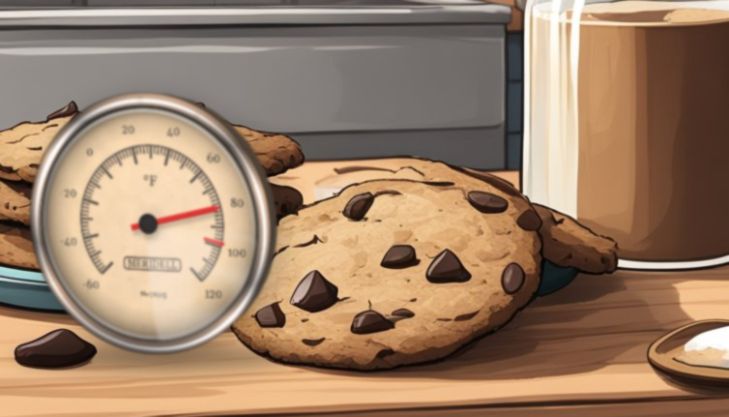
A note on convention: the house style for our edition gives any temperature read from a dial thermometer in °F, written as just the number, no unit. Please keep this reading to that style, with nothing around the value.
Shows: 80
